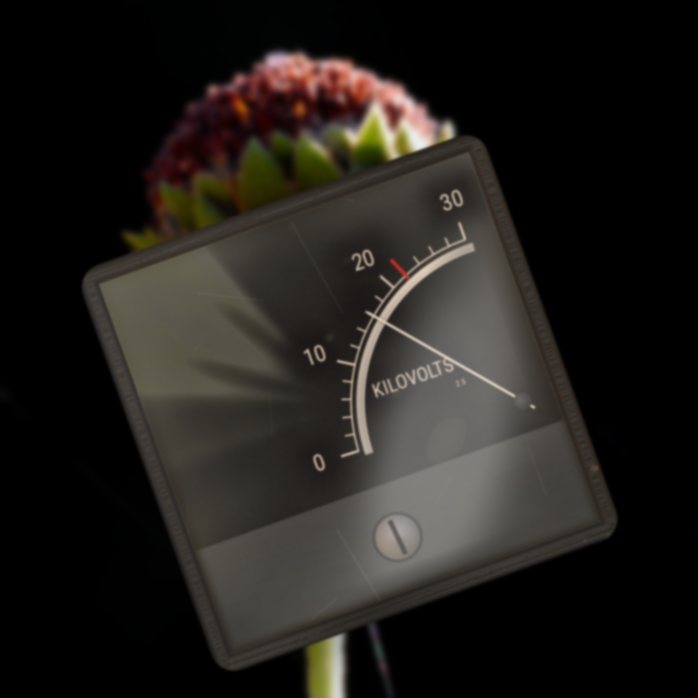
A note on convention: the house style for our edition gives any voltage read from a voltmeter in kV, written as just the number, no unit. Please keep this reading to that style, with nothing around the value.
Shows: 16
